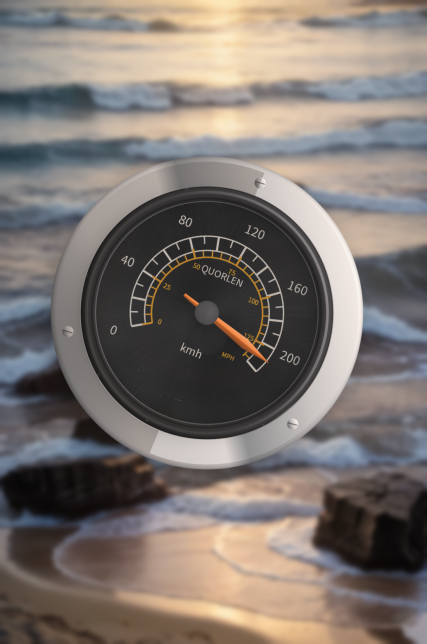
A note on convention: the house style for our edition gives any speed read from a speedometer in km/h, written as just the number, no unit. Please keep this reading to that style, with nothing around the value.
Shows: 210
